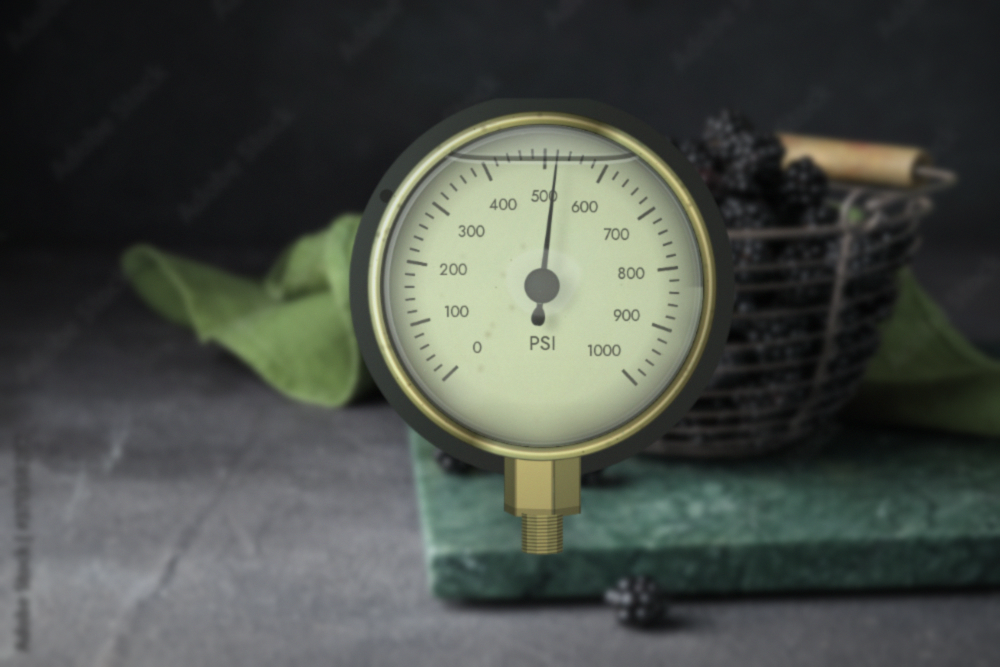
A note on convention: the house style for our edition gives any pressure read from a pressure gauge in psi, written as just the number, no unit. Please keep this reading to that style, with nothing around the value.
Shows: 520
